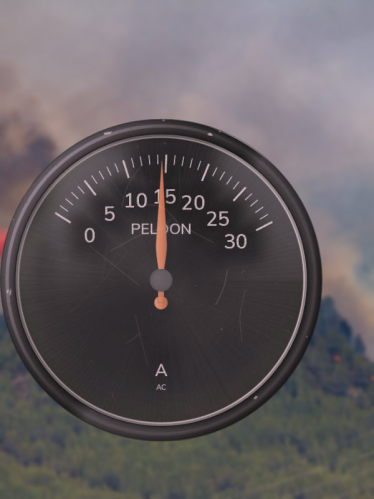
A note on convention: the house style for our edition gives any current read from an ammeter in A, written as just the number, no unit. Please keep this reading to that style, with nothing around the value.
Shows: 14.5
